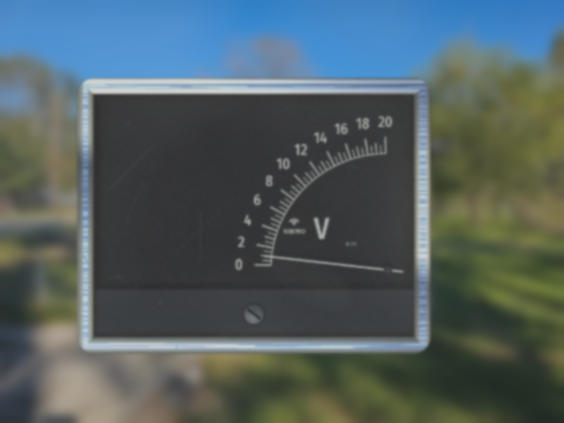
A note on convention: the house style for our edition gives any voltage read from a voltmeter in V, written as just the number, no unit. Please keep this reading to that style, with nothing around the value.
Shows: 1
